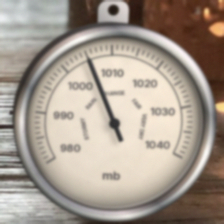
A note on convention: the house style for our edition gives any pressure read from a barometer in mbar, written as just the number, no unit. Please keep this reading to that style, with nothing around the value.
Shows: 1005
